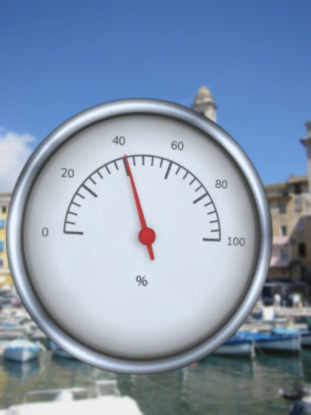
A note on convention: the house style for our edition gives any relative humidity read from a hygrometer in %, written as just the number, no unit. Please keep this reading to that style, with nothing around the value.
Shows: 40
